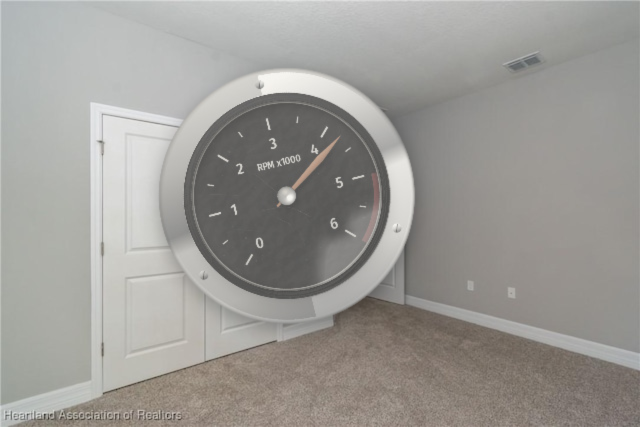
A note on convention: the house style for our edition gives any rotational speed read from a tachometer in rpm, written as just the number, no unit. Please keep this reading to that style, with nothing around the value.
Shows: 4250
